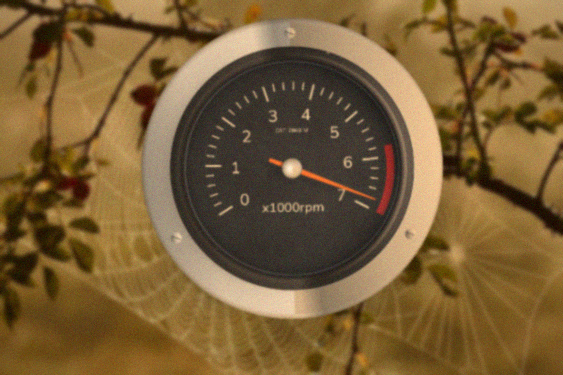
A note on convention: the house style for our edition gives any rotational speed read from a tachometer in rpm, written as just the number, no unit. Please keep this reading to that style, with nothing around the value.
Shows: 6800
